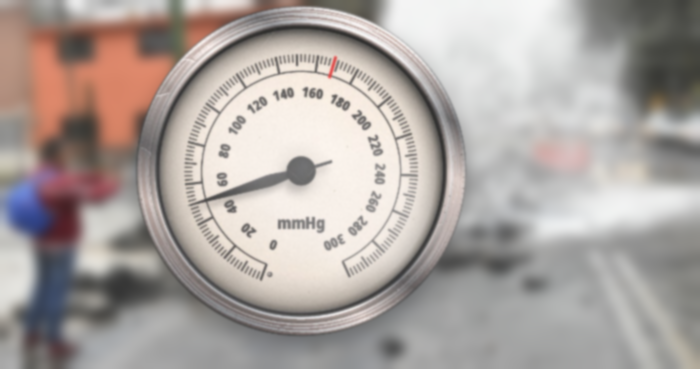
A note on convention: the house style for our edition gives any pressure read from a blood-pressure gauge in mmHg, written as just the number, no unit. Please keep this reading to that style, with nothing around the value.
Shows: 50
